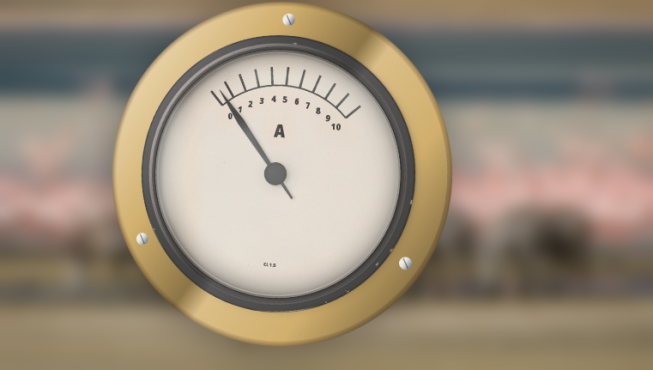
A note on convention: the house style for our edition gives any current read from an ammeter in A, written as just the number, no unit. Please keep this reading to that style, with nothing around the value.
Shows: 0.5
